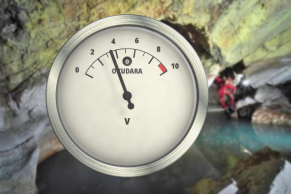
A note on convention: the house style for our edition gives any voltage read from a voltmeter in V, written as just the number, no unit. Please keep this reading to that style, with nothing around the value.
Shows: 3.5
